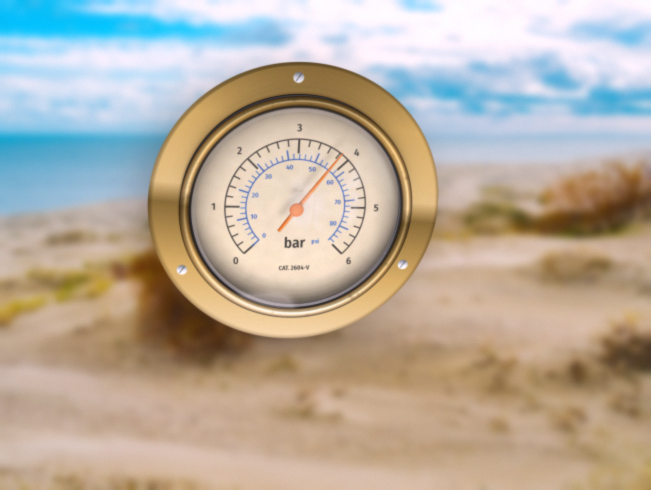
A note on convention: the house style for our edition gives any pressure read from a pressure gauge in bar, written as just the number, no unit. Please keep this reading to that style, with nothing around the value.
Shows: 3.8
